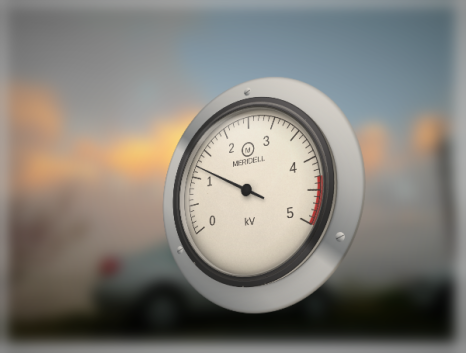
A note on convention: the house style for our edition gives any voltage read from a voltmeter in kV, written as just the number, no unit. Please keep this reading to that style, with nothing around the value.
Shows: 1.2
